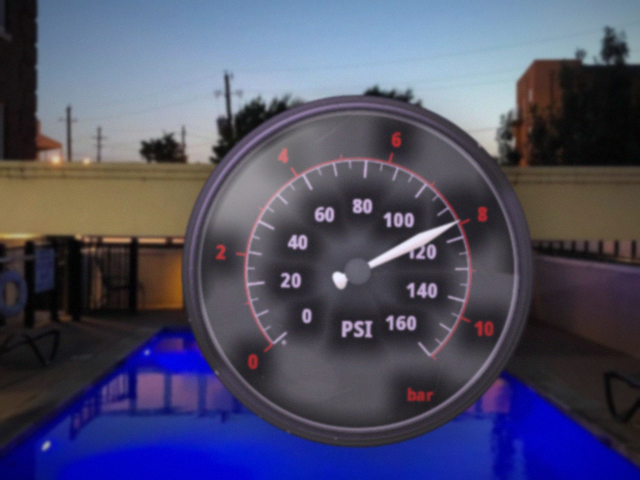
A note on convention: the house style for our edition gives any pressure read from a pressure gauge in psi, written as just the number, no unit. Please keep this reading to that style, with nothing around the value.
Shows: 115
